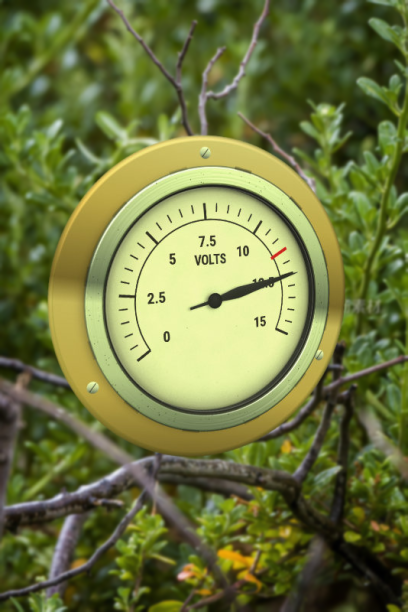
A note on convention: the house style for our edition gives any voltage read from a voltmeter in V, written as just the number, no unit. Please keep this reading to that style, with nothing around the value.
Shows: 12.5
